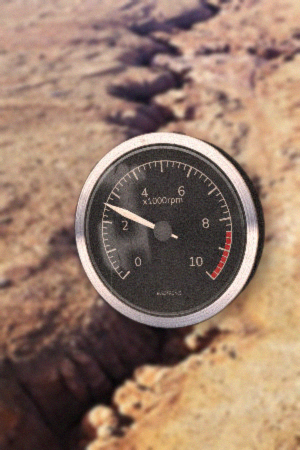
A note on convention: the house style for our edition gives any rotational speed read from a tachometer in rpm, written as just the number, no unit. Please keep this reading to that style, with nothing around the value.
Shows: 2600
